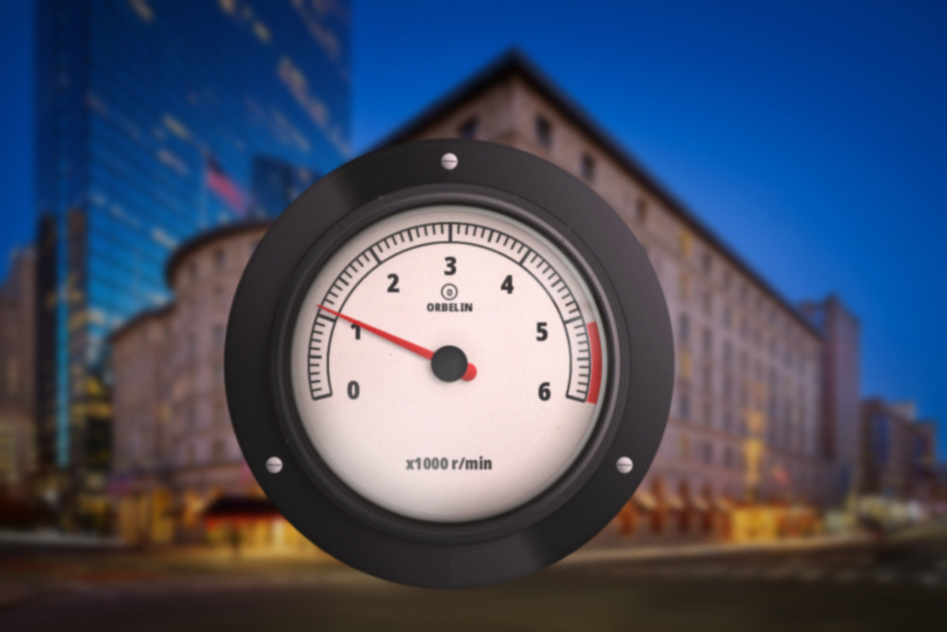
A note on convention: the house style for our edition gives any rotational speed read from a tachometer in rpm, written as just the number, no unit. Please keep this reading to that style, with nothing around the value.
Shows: 1100
